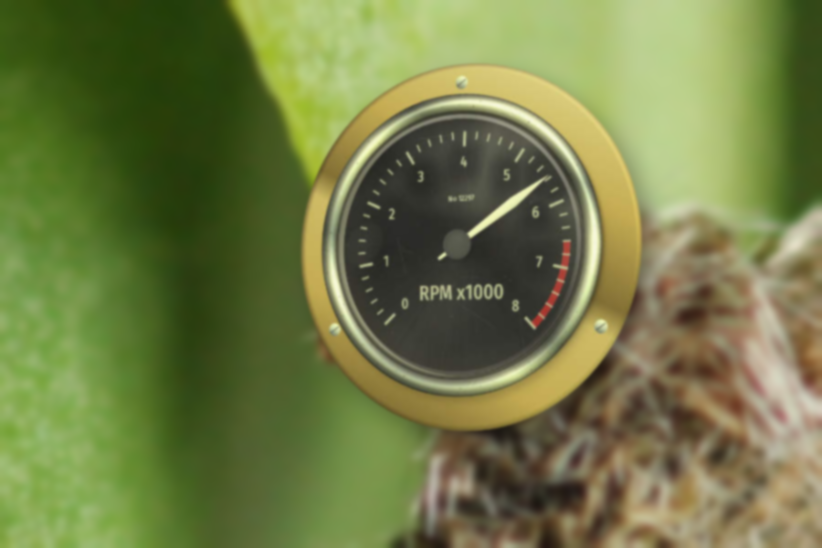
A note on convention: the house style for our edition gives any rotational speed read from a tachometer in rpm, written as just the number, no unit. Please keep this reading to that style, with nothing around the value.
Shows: 5600
